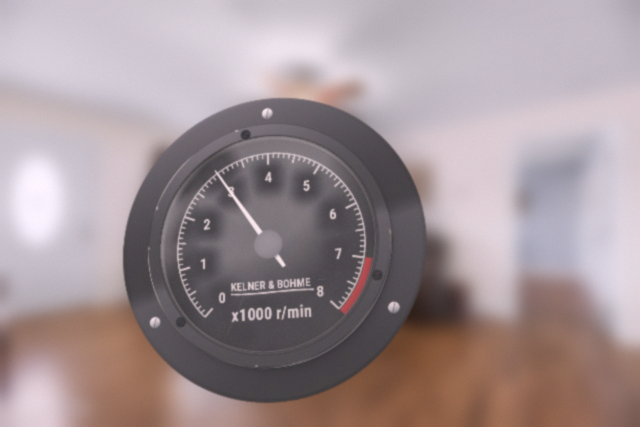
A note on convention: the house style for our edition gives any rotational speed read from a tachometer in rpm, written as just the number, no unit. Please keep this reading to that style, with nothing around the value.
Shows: 3000
